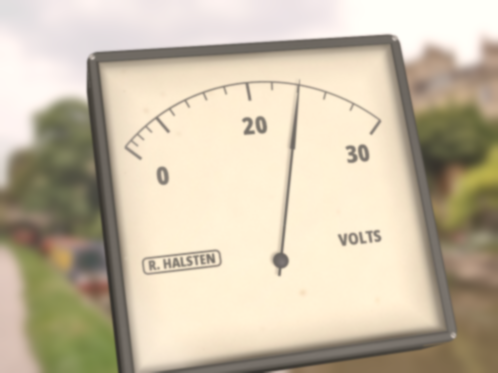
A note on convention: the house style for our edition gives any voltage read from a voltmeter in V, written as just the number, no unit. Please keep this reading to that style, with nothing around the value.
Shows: 24
